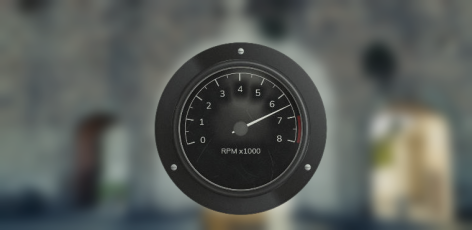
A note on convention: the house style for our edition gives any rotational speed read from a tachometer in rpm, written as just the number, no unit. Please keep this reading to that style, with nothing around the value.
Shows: 6500
